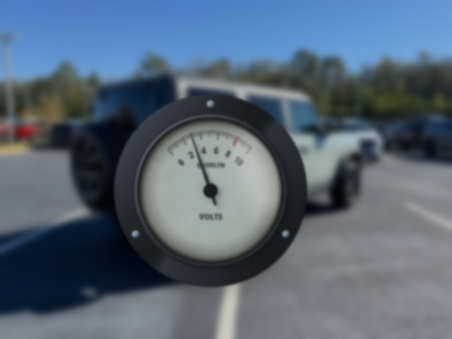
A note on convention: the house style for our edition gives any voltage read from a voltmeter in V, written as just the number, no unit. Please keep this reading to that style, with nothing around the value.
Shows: 3
